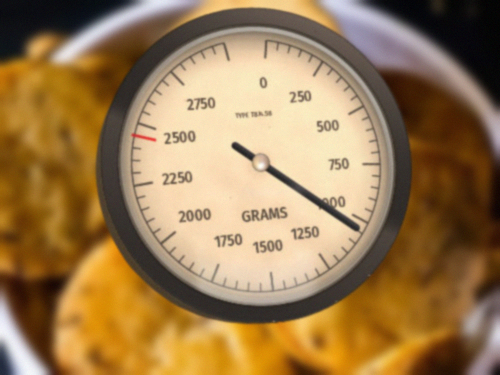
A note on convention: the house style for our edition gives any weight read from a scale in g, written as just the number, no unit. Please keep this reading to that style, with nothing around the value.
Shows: 1050
